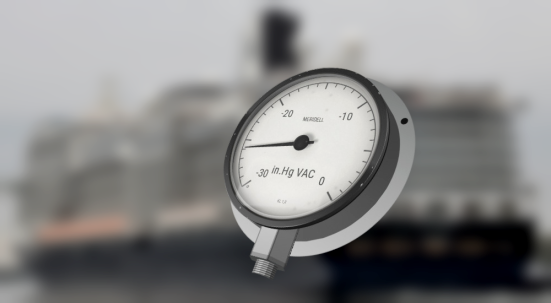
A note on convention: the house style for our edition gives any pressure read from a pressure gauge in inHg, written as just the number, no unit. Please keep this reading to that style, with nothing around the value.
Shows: -26
